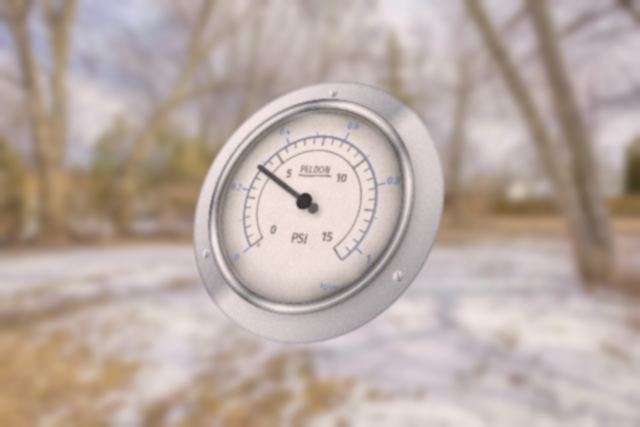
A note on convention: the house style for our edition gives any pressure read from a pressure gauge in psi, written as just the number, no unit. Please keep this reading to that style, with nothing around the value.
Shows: 4
